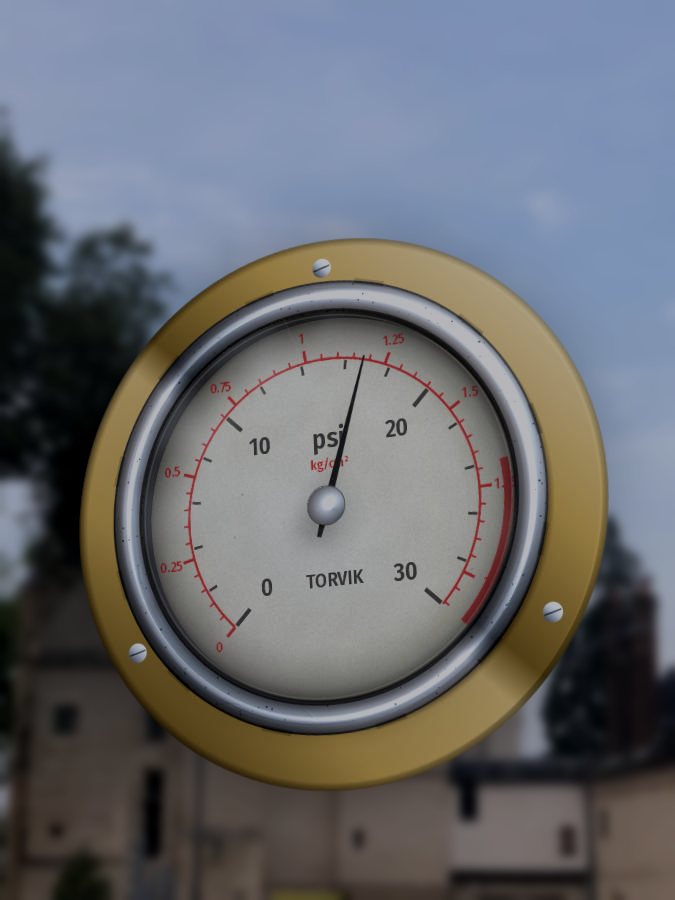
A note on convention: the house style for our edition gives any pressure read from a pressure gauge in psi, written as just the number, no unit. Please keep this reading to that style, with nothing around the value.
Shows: 17
